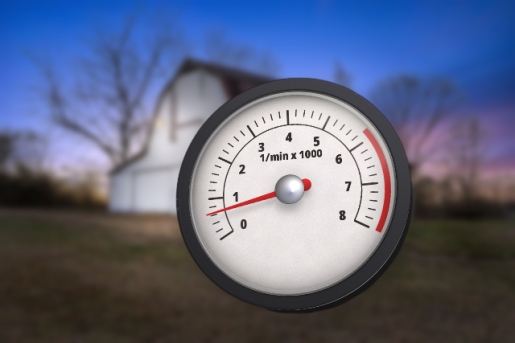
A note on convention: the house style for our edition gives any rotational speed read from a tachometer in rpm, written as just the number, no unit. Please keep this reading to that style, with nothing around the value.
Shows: 600
